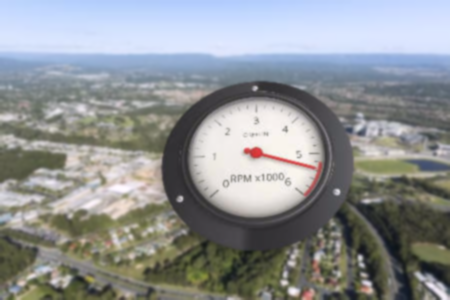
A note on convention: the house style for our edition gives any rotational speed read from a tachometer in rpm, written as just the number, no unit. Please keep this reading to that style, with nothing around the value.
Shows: 5400
